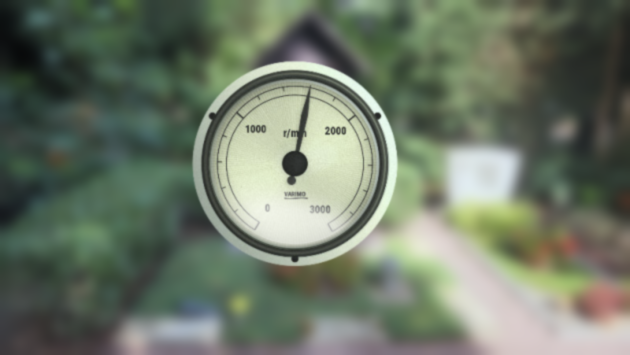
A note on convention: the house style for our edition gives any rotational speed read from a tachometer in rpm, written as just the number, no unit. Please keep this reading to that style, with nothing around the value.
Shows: 1600
